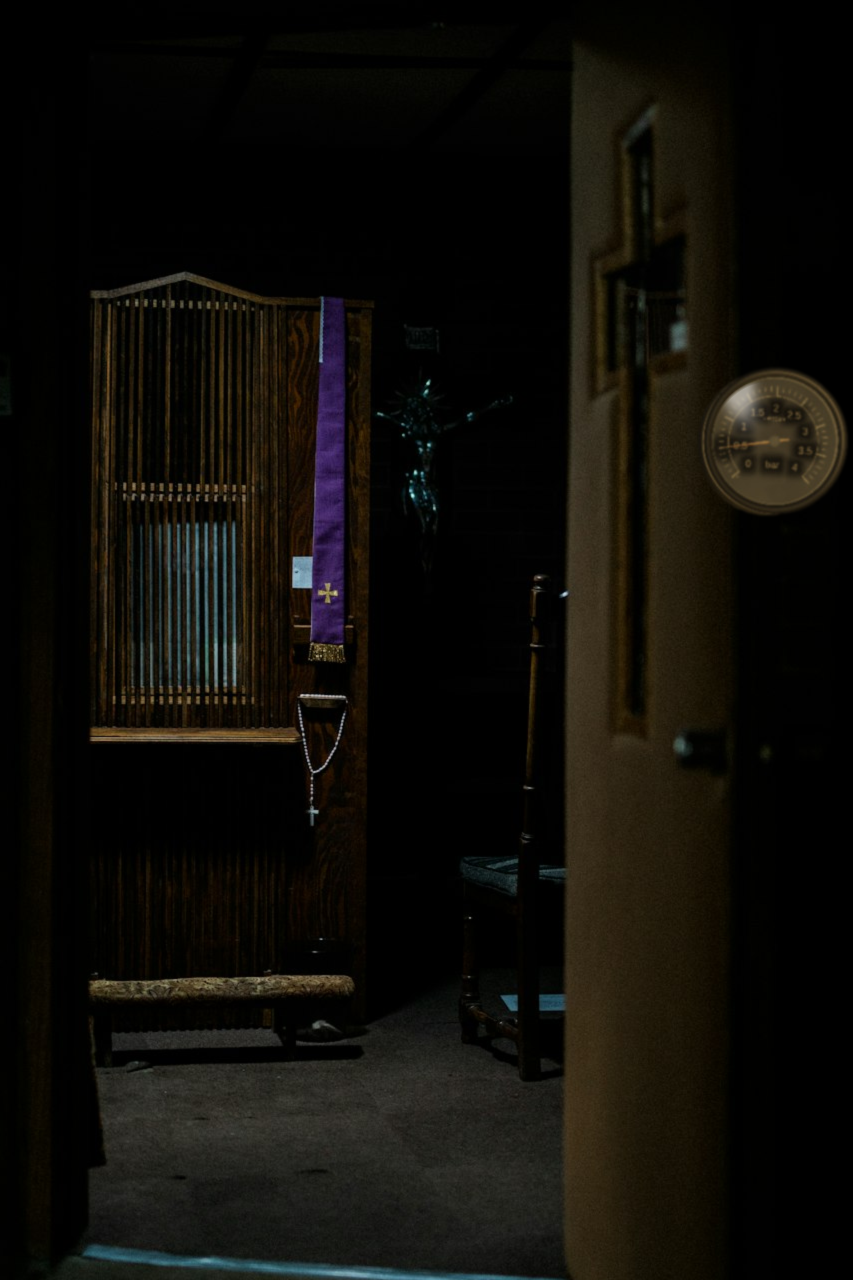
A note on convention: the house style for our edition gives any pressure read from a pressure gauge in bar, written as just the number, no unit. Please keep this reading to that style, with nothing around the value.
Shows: 0.5
